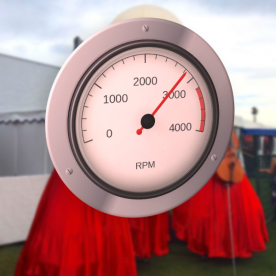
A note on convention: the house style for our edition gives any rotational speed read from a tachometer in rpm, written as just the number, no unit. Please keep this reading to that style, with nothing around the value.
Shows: 2800
